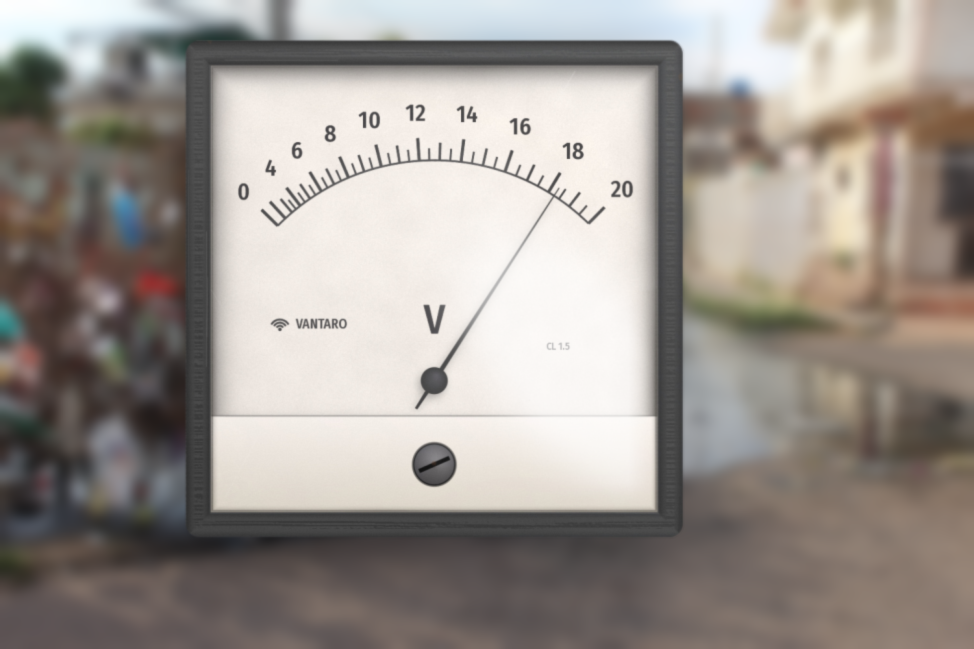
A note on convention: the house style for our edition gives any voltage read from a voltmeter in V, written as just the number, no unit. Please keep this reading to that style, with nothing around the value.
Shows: 18.25
